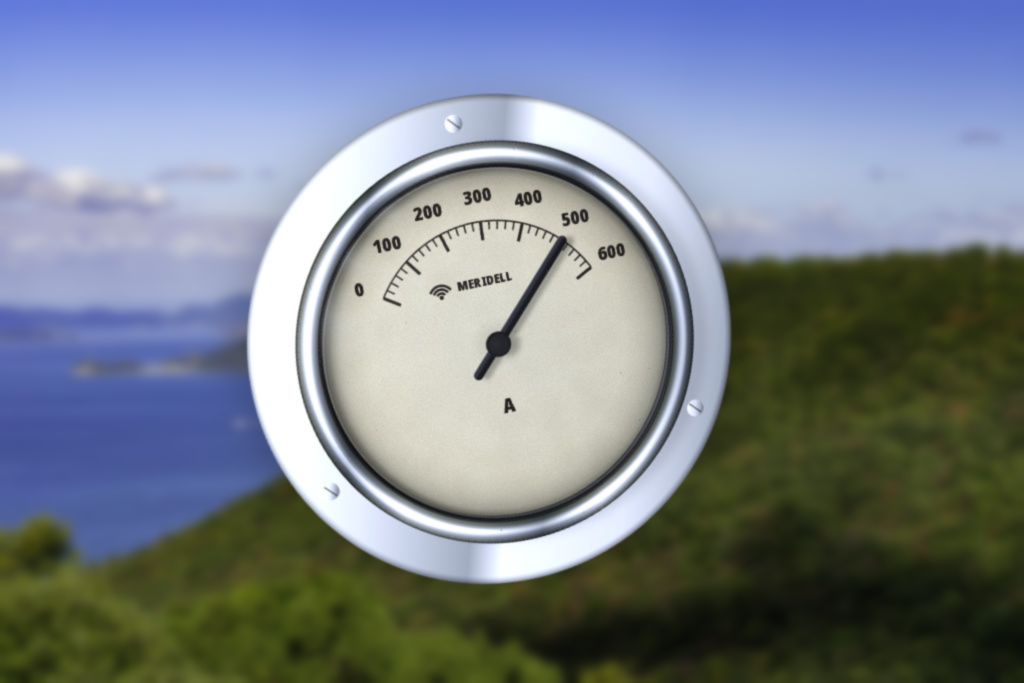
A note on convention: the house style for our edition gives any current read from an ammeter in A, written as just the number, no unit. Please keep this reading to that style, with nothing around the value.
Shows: 500
